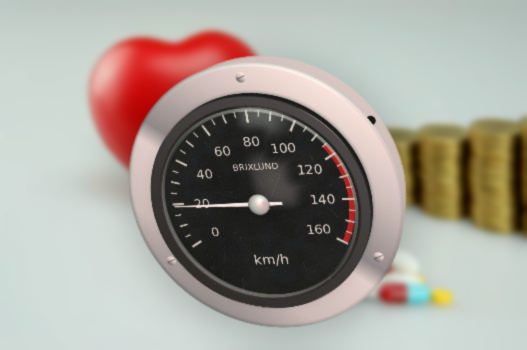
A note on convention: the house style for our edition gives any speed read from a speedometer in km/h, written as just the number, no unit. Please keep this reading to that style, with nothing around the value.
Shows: 20
